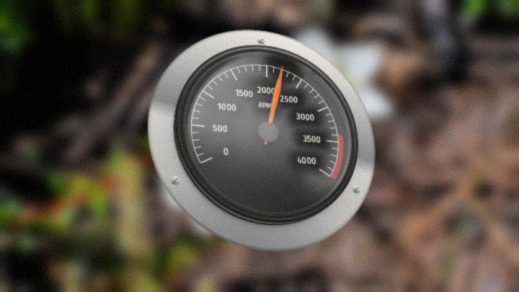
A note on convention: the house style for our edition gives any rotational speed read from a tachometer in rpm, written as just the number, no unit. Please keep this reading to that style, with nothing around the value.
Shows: 2200
